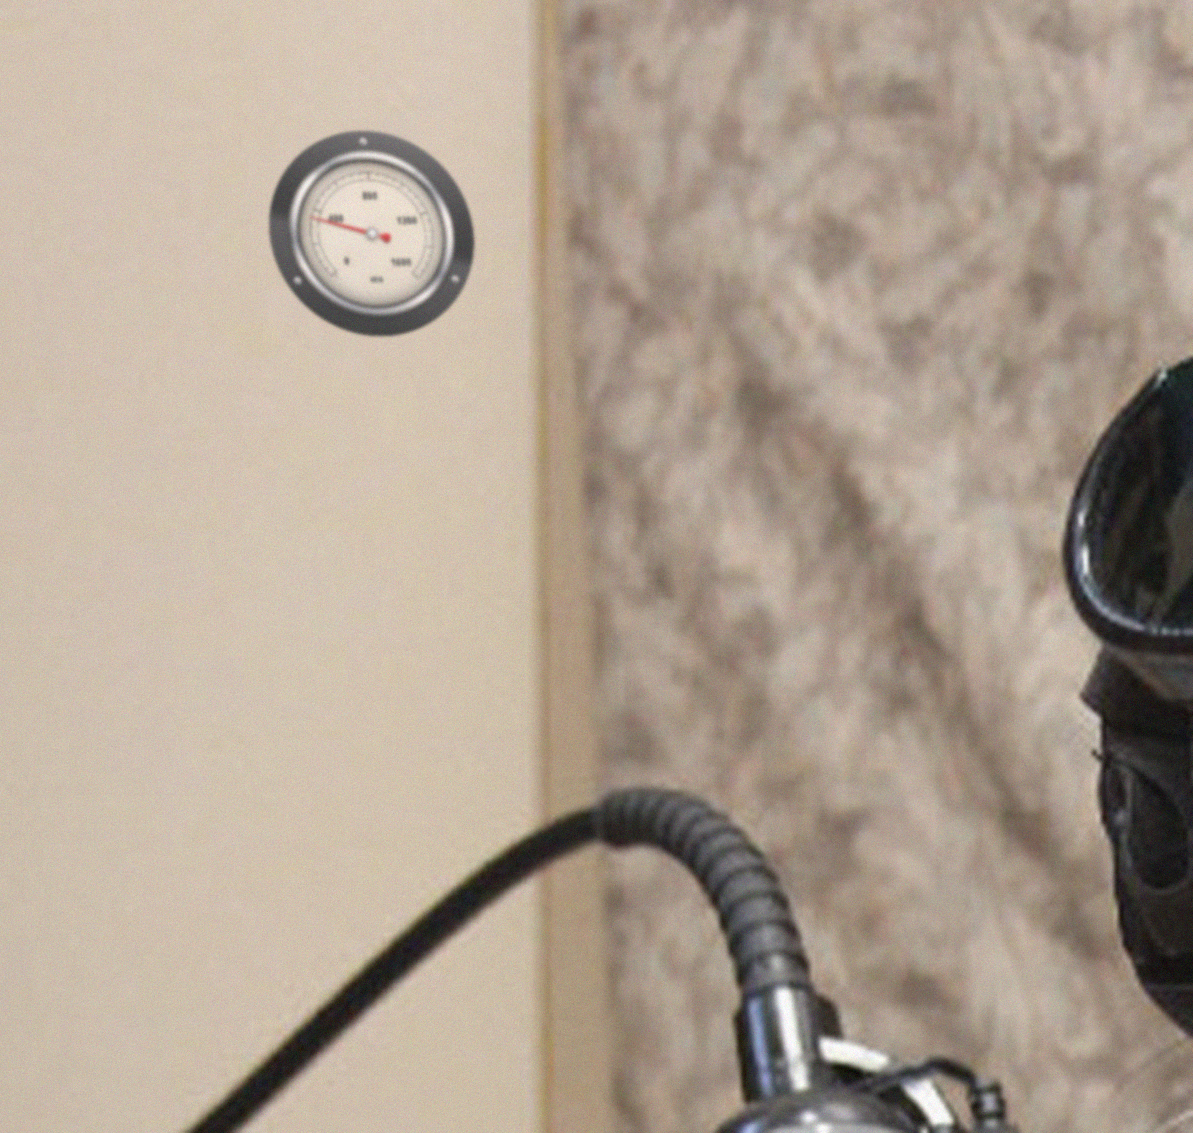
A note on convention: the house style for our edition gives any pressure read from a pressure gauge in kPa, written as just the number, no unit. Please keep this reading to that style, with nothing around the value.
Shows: 350
